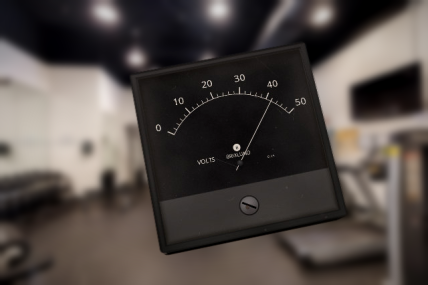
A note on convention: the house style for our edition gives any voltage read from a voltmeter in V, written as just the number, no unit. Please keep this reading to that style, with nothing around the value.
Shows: 42
